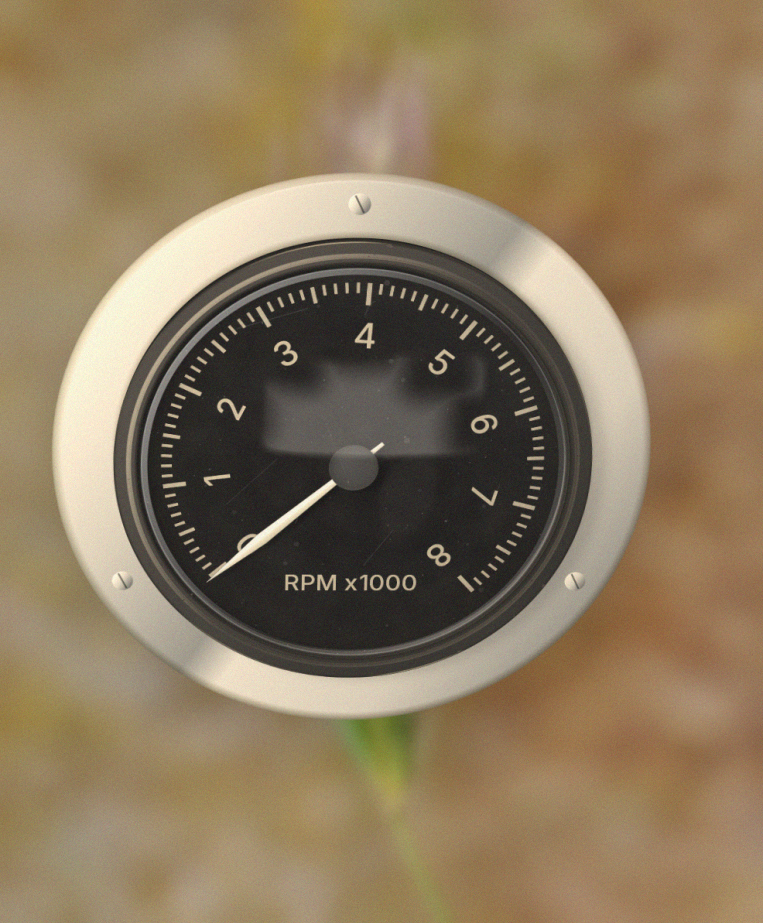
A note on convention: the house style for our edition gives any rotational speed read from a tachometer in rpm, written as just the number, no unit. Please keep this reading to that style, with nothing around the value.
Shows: 0
